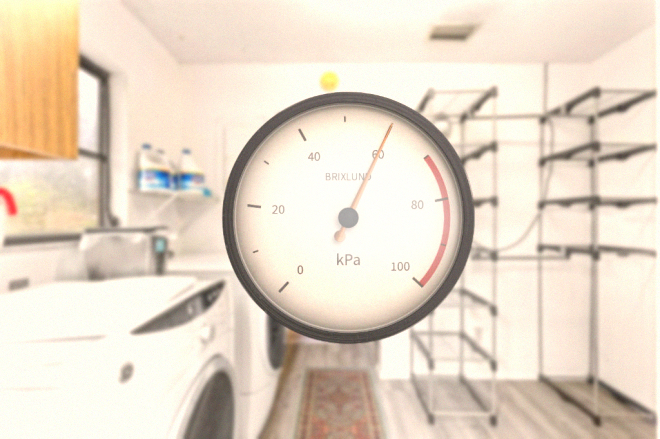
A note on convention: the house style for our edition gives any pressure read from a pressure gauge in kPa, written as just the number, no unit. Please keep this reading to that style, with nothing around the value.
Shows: 60
